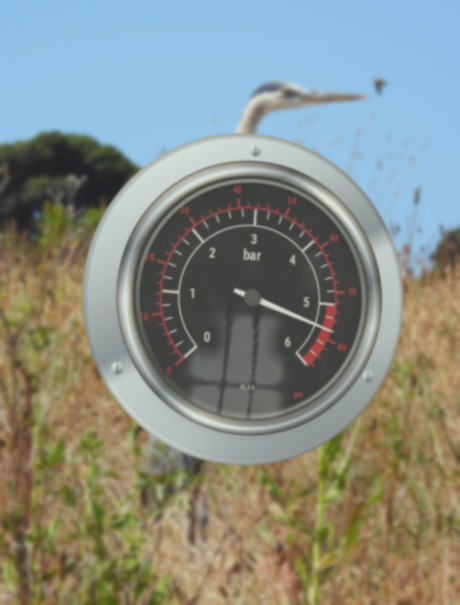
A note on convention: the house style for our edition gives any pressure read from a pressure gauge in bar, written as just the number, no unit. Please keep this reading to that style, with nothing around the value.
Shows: 5.4
